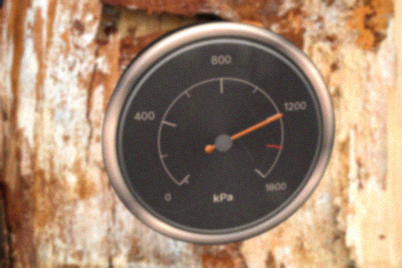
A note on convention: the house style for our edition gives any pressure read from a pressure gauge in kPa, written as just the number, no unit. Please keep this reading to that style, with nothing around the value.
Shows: 1200
